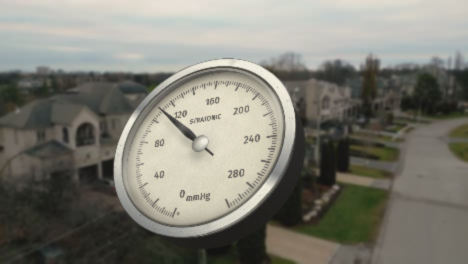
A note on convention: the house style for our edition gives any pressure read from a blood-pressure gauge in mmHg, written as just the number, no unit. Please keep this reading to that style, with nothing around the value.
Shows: 110
